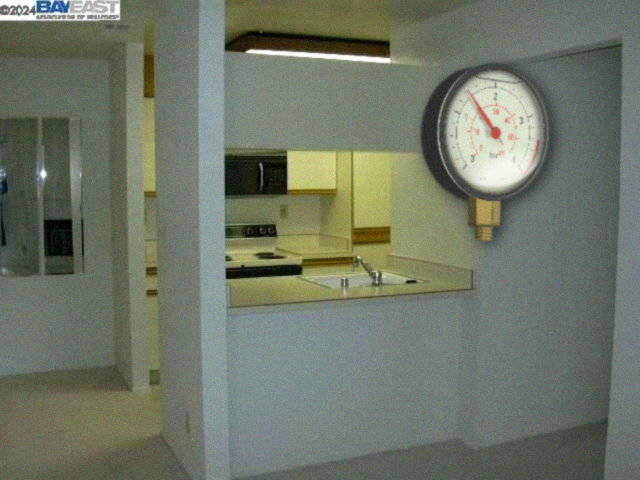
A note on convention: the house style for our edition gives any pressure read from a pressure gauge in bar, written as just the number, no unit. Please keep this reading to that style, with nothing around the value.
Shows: 1.4
